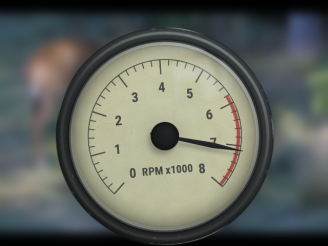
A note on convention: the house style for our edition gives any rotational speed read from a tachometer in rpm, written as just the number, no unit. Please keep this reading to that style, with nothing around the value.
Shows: 7100
